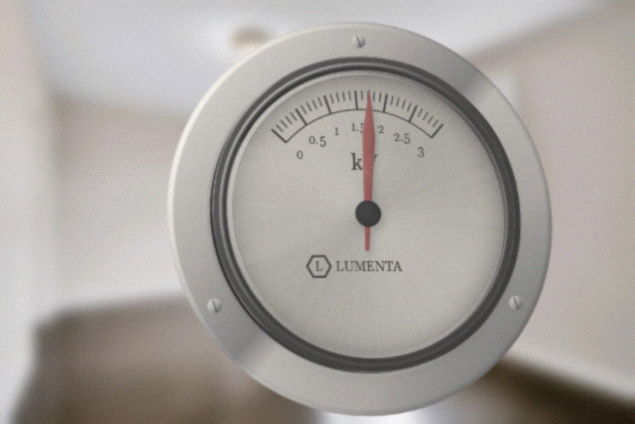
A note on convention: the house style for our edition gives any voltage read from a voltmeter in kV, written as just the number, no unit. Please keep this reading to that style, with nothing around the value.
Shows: 1.7
